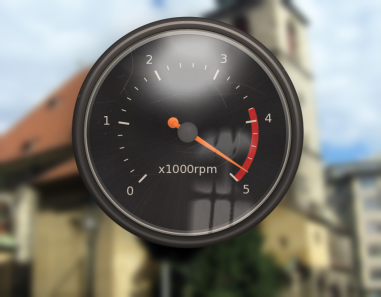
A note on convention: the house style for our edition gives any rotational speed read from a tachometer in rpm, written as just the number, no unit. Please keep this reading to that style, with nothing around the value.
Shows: 4800
